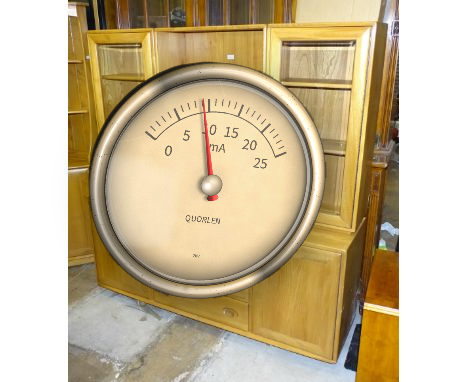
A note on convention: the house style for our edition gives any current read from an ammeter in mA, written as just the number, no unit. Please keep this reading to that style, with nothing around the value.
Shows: 9
